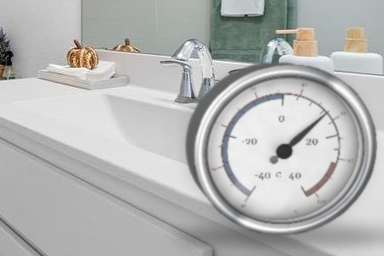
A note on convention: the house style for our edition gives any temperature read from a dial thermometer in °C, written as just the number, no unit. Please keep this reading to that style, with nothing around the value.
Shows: 12
